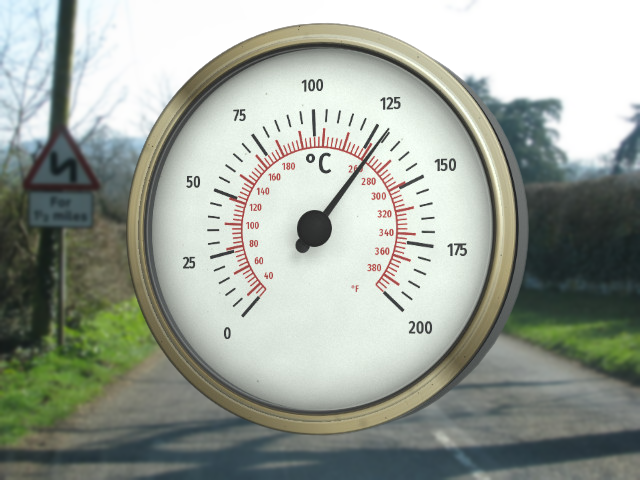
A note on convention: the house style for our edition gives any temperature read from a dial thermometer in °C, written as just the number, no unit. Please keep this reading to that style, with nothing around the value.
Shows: 130
